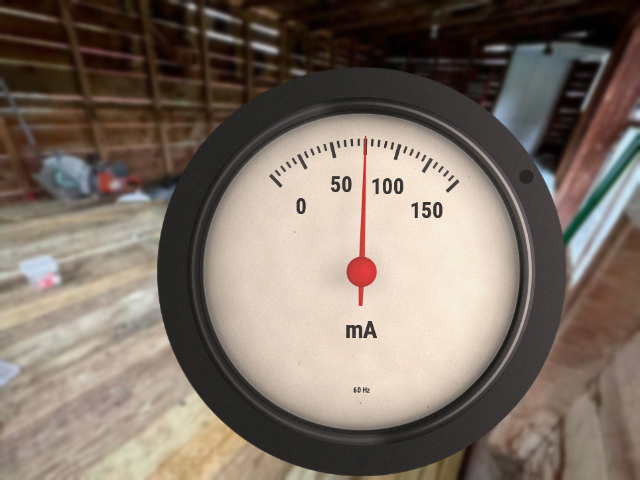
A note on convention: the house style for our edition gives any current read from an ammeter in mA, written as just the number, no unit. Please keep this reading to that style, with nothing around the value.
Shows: 75
